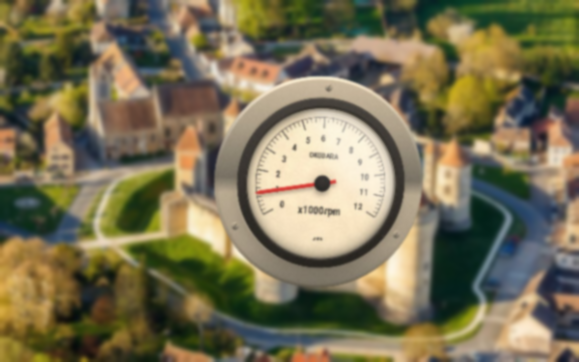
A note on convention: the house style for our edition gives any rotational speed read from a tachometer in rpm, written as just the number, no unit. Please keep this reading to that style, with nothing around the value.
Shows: 1000
